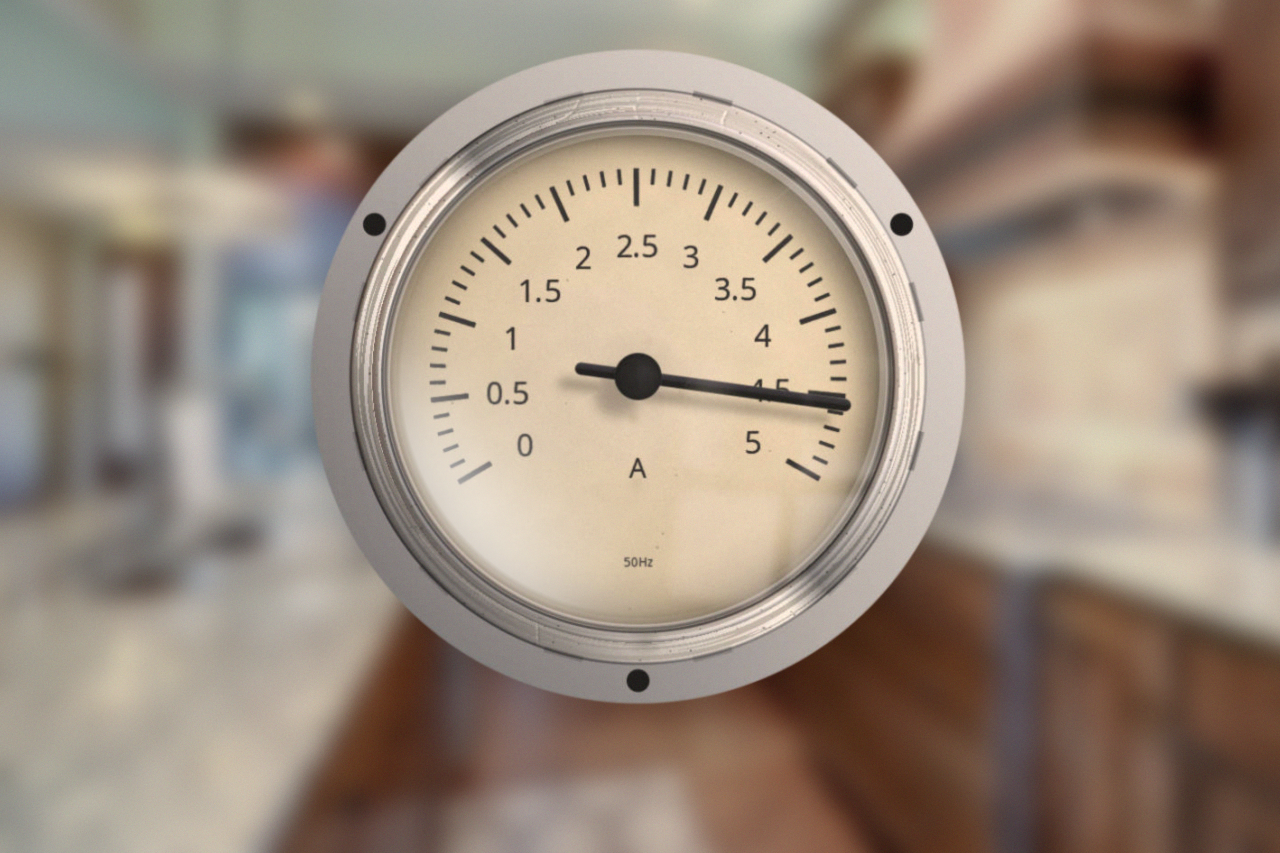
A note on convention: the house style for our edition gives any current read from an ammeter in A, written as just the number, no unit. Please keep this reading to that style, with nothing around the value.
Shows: 4.55
